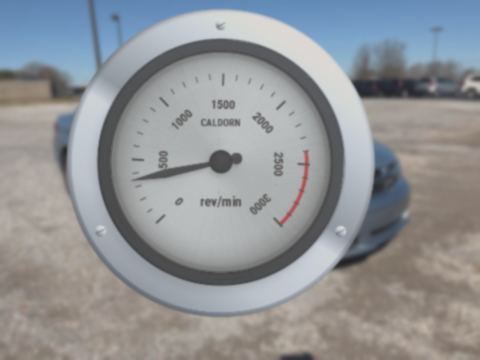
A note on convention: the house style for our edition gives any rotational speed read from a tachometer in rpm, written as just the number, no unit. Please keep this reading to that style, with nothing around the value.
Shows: 350
